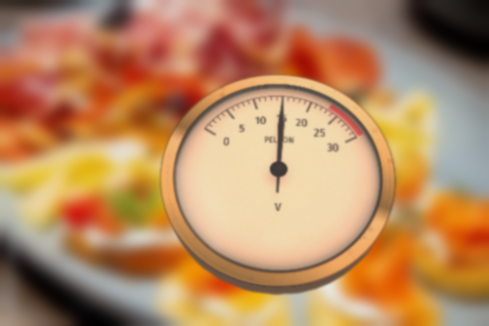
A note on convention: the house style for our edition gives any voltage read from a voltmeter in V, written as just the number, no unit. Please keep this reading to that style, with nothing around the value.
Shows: 15
